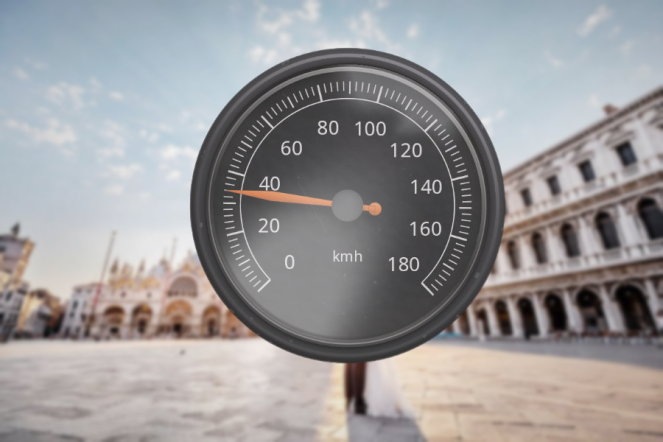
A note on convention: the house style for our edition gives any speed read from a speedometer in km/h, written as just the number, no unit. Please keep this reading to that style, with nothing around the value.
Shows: 34
